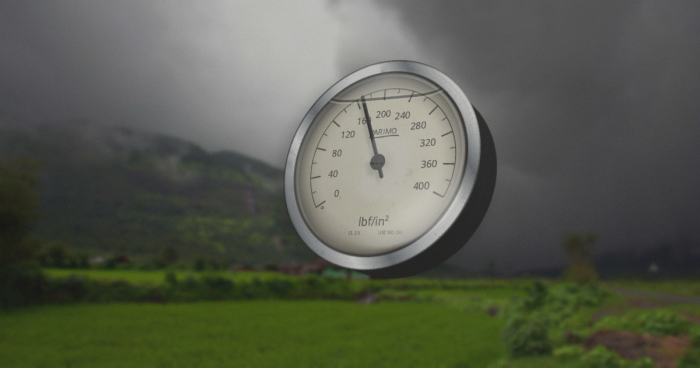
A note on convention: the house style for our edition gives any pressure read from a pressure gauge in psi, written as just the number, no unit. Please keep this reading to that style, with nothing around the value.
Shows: 170
